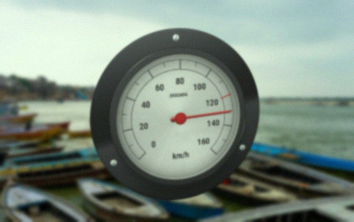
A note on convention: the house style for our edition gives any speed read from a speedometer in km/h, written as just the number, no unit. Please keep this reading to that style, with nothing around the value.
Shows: 130
